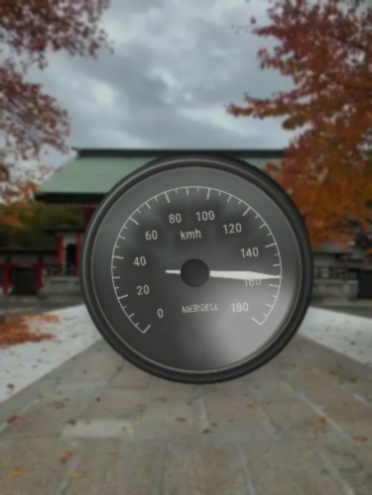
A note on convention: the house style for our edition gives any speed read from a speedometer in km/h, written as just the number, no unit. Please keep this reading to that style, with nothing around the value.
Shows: 155
